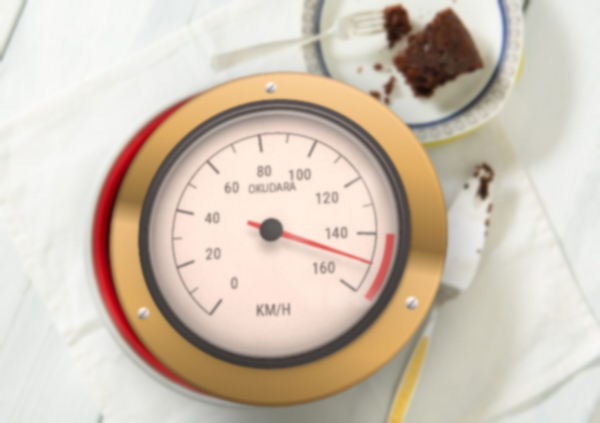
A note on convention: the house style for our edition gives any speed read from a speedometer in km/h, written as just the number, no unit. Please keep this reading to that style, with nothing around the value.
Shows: 150
